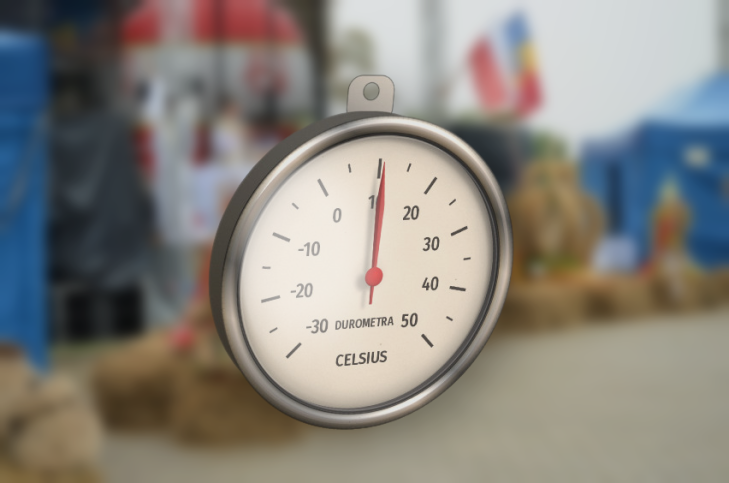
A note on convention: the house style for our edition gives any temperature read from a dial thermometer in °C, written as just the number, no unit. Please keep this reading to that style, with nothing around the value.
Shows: 10
